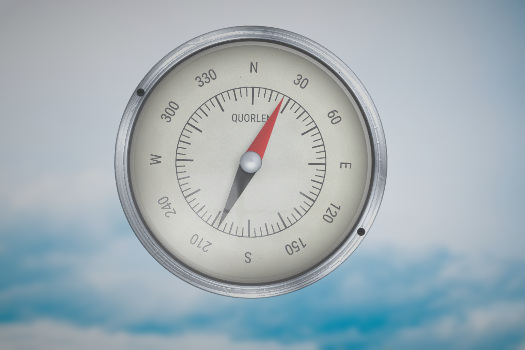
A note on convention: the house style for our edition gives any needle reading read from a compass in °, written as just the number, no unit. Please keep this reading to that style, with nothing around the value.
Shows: 25
